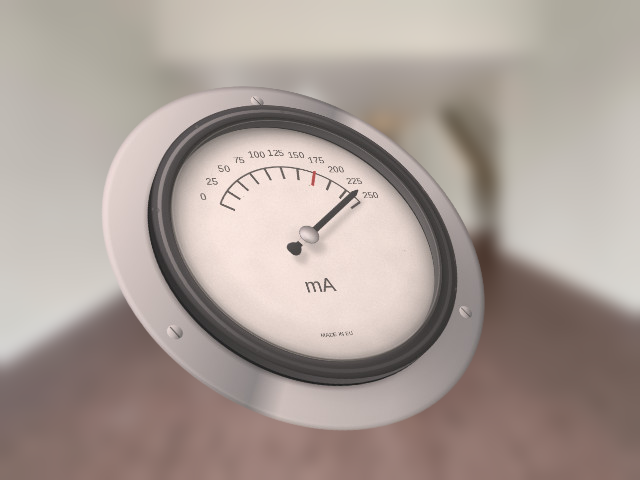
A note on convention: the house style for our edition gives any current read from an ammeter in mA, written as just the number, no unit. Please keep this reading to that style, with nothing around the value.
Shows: 237.5
